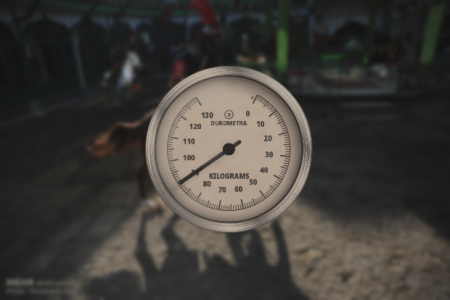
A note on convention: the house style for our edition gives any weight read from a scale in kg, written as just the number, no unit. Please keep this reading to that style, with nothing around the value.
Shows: 90
